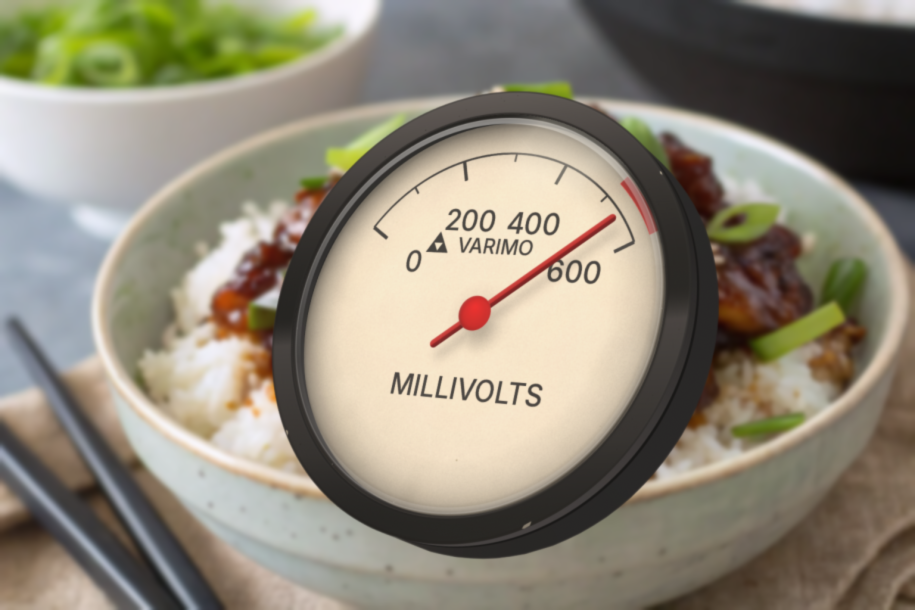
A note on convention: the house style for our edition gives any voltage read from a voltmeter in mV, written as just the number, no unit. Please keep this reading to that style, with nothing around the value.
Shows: 550
